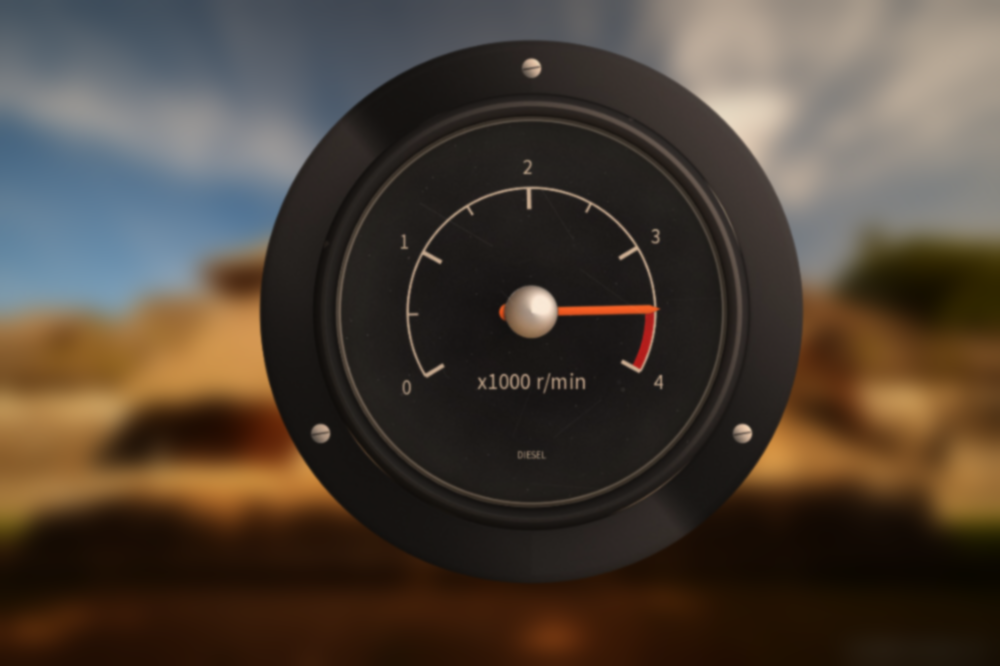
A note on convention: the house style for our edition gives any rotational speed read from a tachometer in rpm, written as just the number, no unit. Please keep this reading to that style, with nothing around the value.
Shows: 3500
